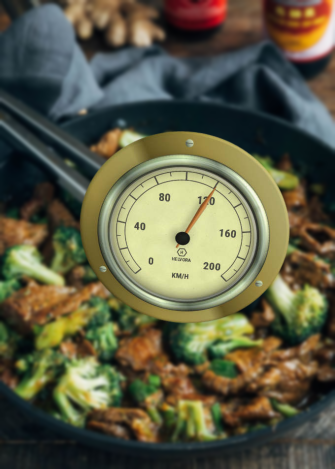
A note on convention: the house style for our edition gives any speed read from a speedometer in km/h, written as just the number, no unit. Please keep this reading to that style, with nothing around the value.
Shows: 120
